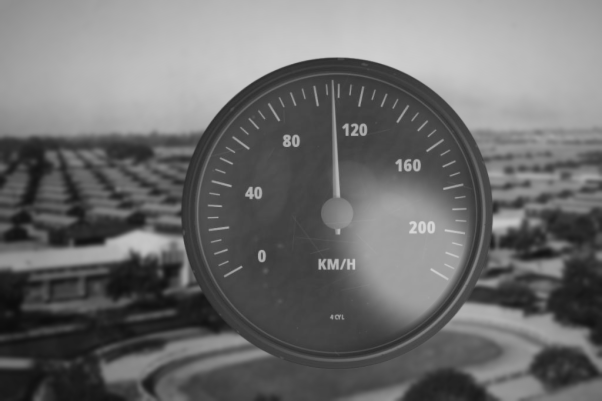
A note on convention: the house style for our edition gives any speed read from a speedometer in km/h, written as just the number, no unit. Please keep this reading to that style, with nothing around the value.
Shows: 107.5
